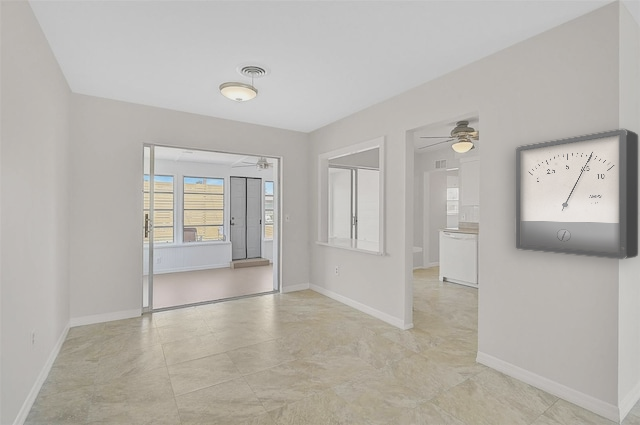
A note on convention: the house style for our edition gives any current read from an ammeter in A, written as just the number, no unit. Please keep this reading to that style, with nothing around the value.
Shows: 7.5
